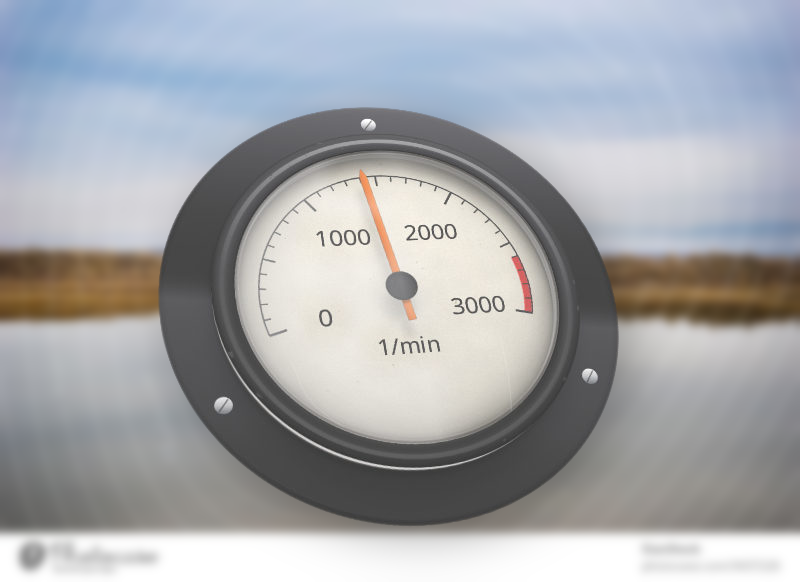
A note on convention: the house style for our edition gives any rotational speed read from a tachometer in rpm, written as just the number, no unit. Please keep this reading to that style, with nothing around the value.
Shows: 1400
